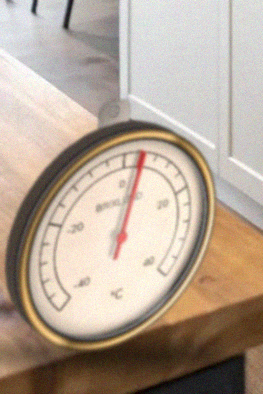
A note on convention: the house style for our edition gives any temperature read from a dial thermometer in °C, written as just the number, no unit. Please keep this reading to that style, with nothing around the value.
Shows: 4
